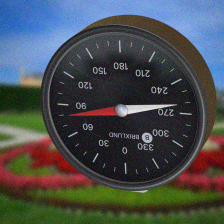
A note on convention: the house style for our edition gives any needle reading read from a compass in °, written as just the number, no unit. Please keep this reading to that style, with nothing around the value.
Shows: 80
